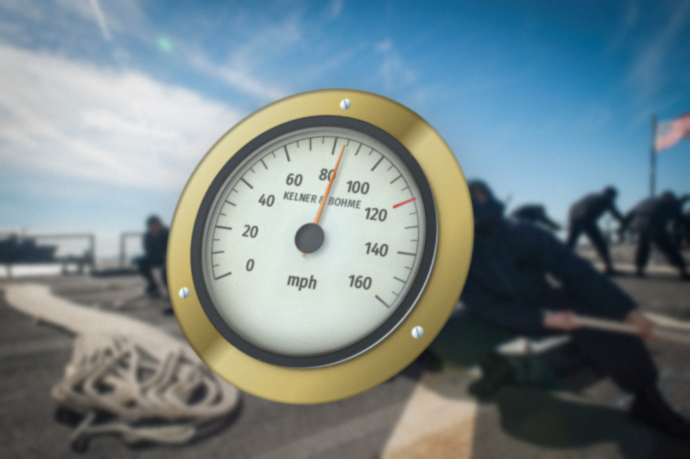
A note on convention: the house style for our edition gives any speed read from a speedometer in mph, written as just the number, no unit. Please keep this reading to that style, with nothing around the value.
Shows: 85
